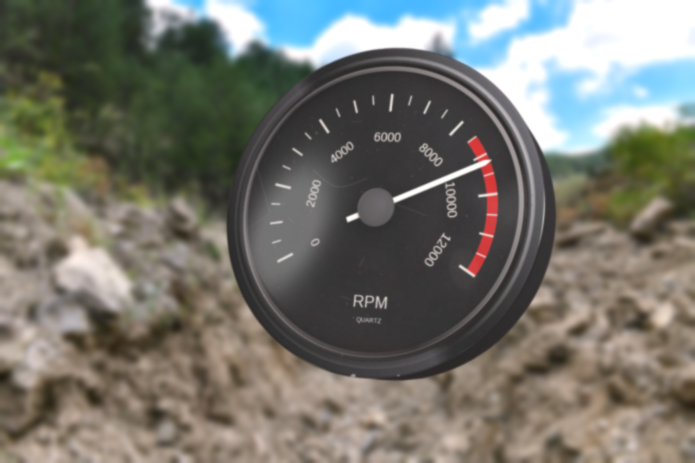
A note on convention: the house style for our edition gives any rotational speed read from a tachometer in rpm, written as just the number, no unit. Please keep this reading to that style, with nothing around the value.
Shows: 9250
